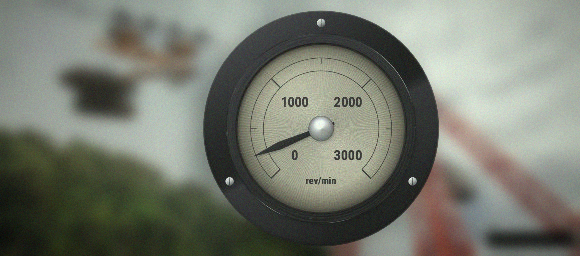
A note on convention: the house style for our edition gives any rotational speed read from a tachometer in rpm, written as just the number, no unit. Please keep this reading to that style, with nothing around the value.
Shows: 250
